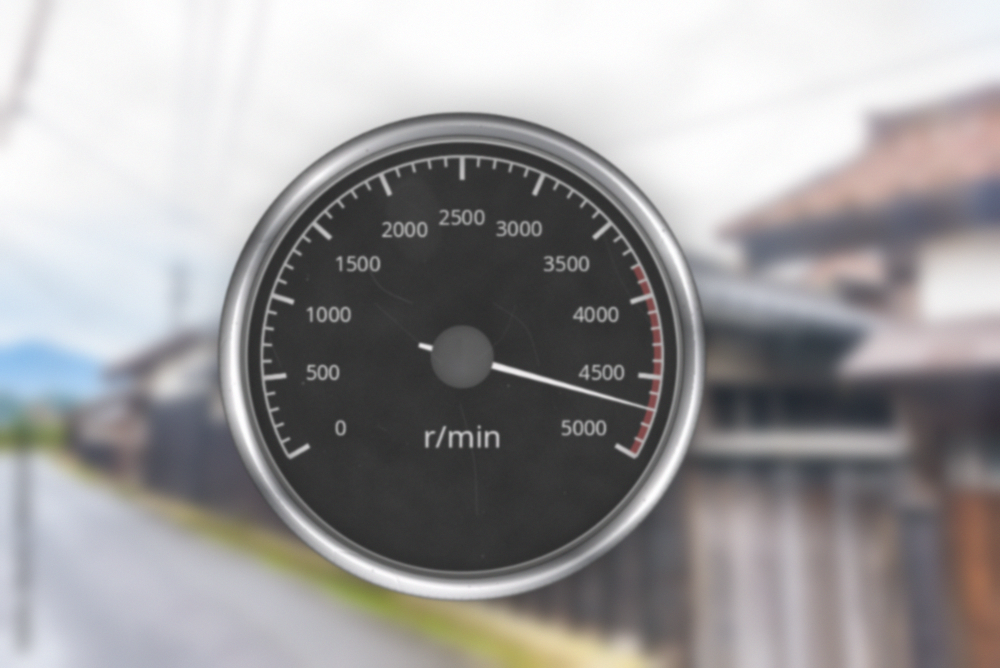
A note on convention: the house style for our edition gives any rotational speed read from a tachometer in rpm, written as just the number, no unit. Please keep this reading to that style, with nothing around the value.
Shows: 4700
